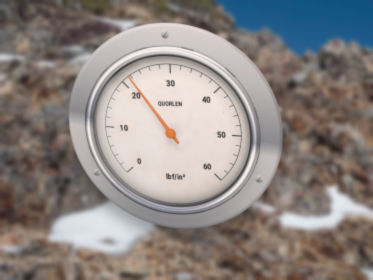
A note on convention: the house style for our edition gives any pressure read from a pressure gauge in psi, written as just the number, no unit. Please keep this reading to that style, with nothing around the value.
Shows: 22
